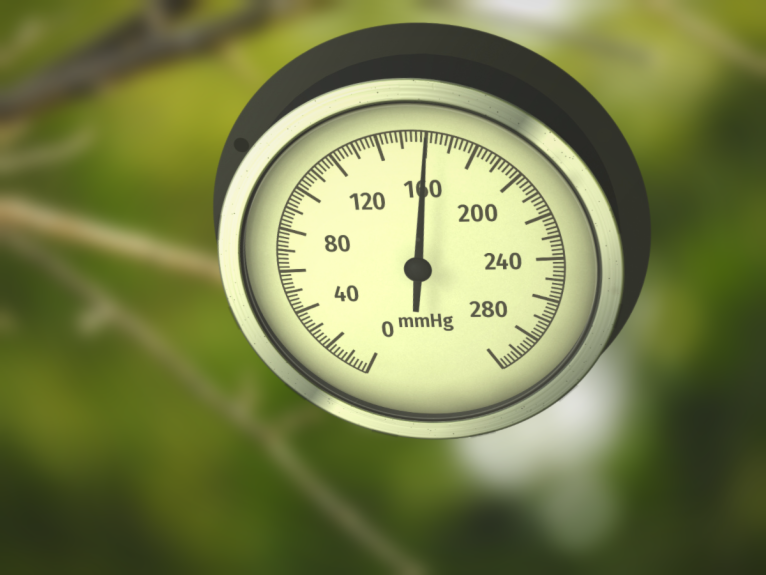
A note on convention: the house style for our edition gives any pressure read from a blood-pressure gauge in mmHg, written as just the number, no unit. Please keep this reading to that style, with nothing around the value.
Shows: 160
